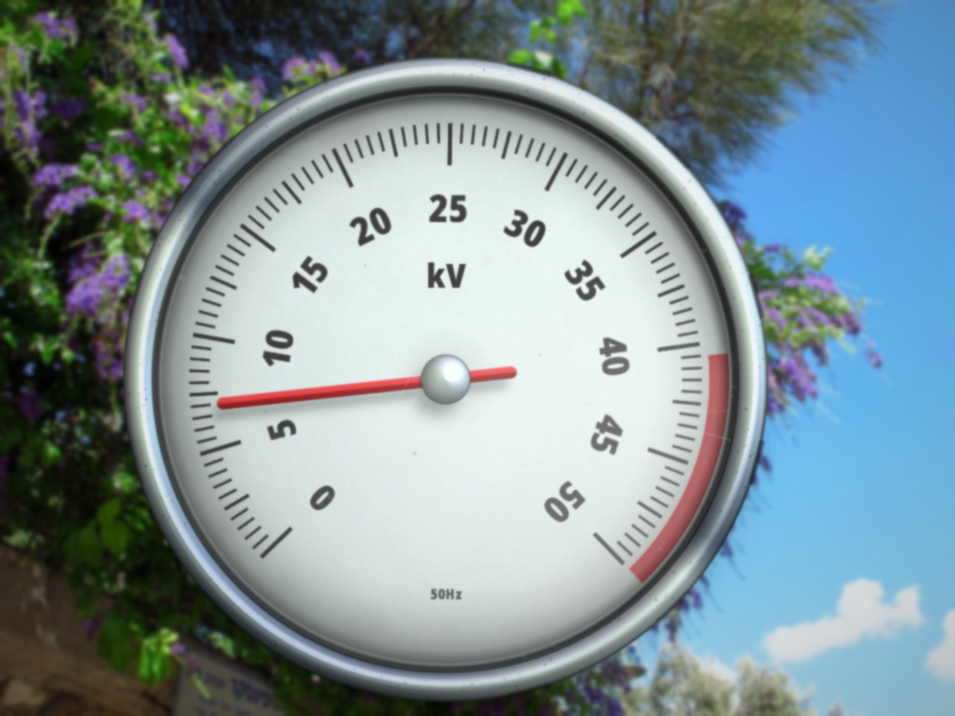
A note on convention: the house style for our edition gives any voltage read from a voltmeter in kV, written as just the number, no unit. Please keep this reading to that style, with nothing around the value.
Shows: 7
